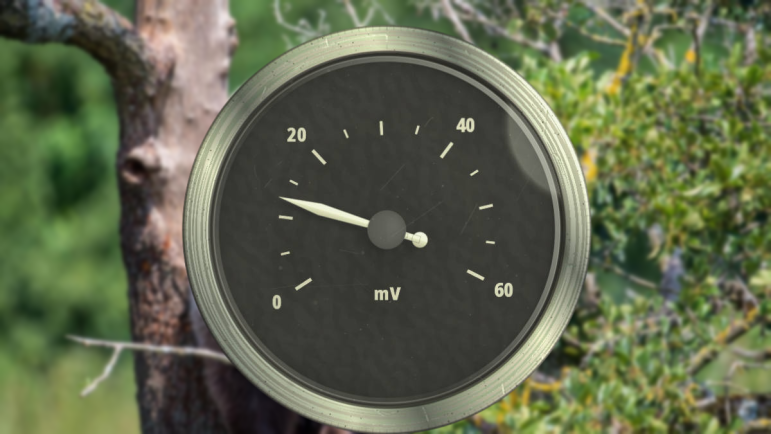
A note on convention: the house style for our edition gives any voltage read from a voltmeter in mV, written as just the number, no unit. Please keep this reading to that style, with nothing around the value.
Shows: 12.5
